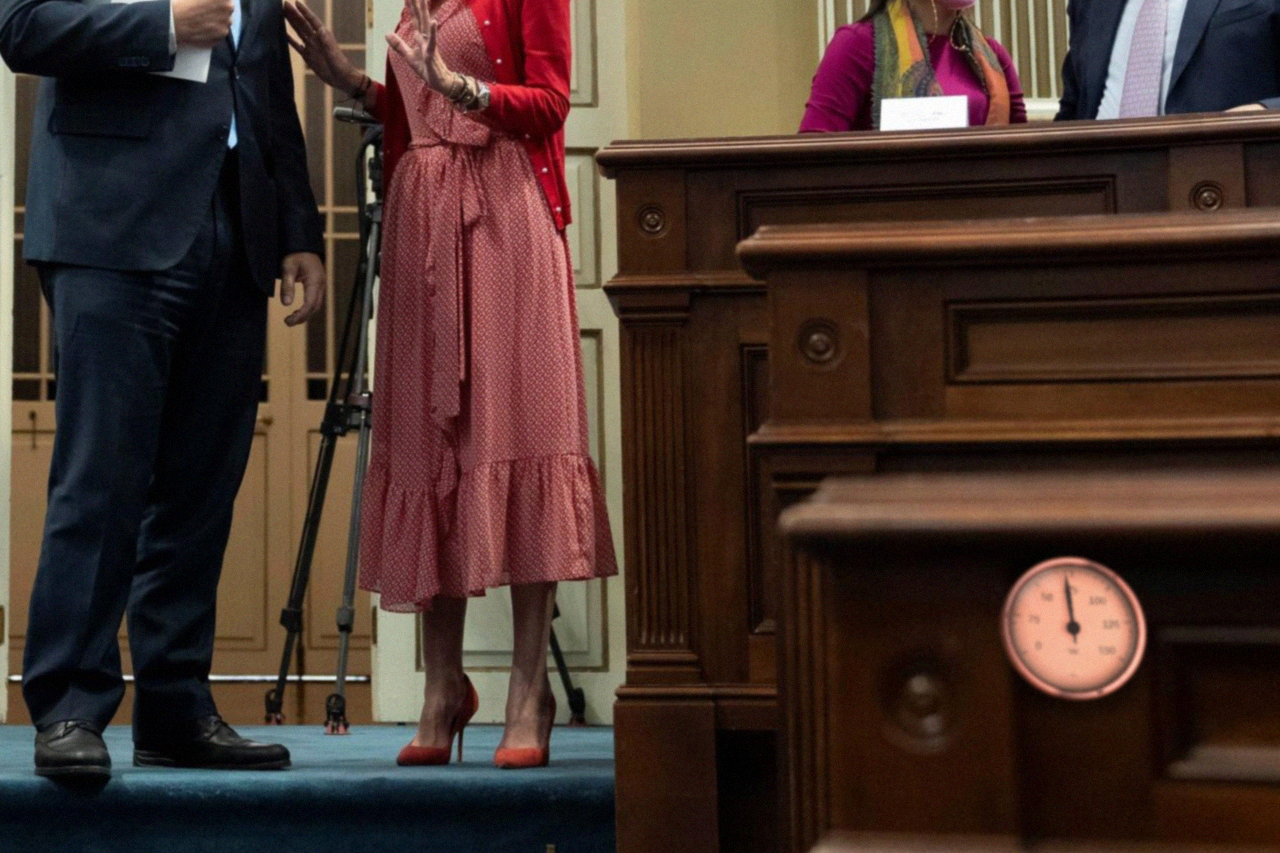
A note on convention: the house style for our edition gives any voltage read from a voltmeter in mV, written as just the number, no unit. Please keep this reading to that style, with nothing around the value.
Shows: 70
